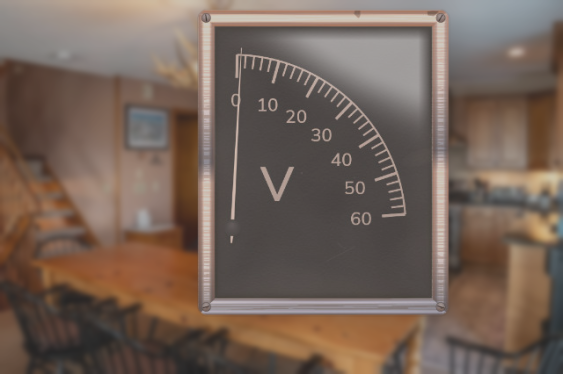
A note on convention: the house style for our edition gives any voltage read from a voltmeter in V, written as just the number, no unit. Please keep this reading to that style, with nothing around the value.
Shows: 1
